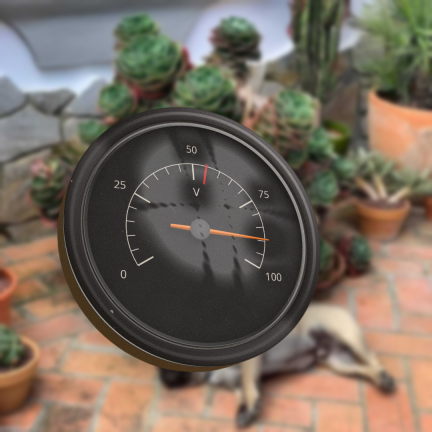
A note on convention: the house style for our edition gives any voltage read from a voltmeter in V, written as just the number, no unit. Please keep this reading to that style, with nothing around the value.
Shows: 90
